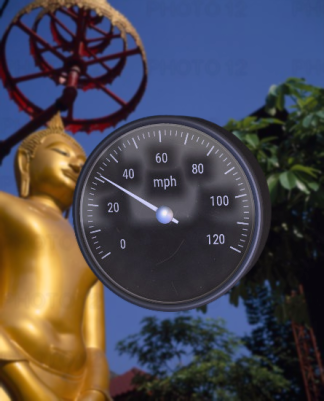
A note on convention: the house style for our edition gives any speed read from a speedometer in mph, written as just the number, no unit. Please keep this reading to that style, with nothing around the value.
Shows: 32
